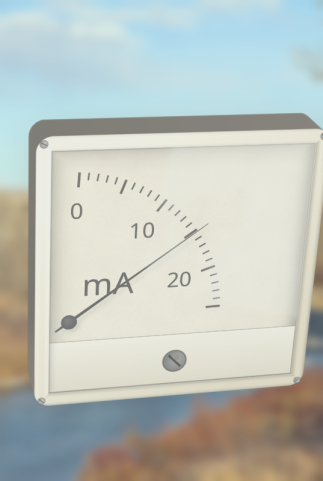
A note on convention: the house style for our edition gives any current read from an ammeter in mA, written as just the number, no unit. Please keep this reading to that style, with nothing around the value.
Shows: 15
